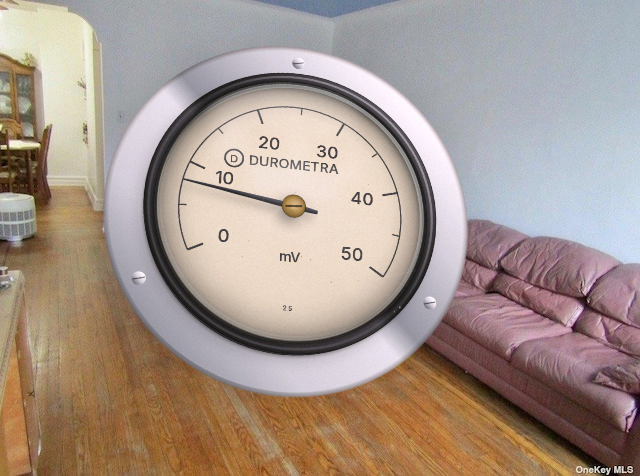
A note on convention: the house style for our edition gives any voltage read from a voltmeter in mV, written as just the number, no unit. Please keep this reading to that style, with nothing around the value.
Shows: 7.5
